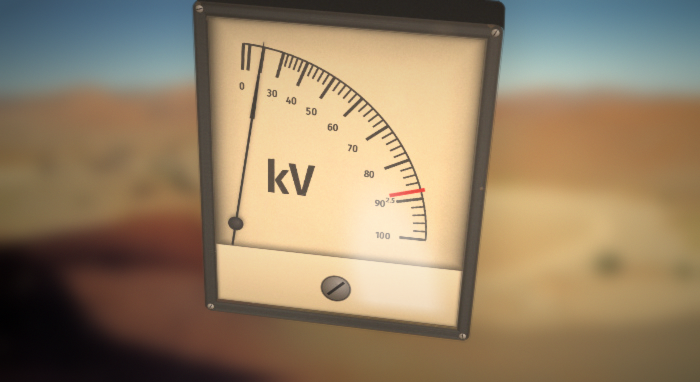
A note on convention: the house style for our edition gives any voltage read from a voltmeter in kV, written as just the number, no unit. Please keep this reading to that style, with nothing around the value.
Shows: 20
